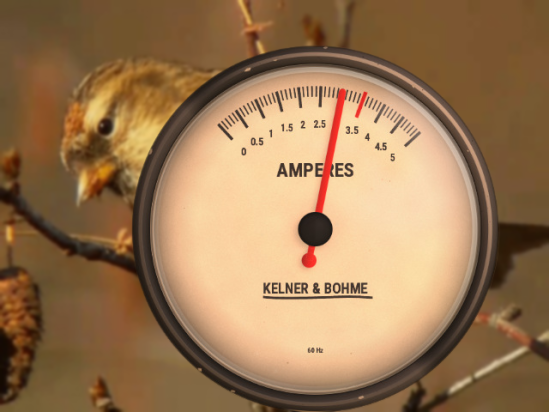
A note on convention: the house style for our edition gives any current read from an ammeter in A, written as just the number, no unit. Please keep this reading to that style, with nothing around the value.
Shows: 3
